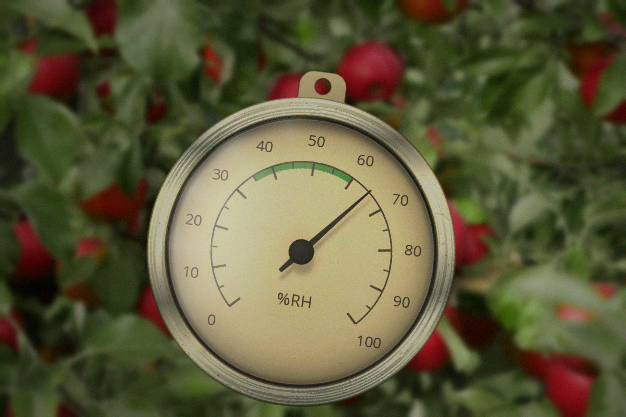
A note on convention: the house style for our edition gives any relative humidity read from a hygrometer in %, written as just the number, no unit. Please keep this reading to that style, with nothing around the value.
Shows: 65
